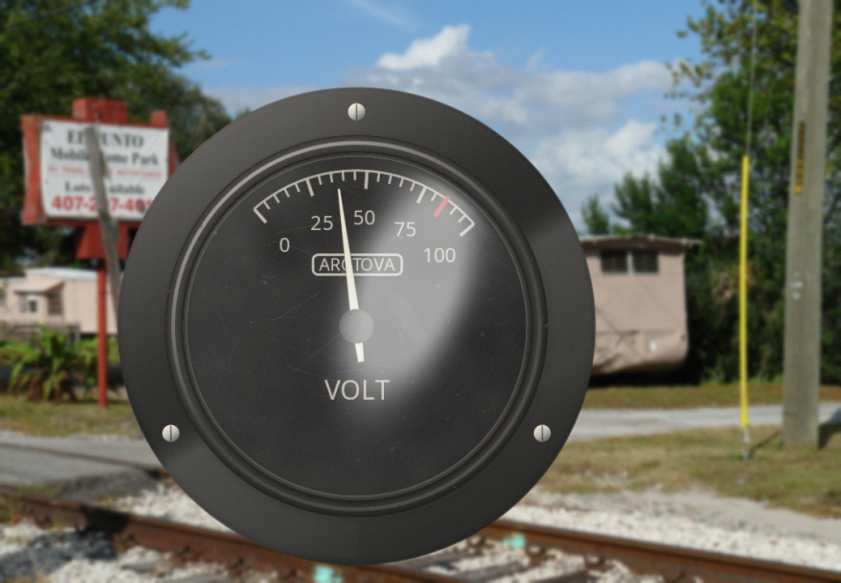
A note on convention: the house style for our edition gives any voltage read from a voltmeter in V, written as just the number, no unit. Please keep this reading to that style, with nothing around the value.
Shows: 37.5
